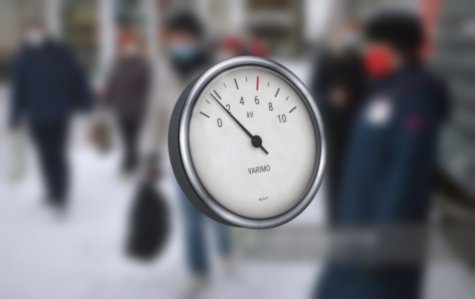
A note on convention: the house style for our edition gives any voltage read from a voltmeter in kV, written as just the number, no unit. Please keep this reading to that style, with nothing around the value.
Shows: 1.5
